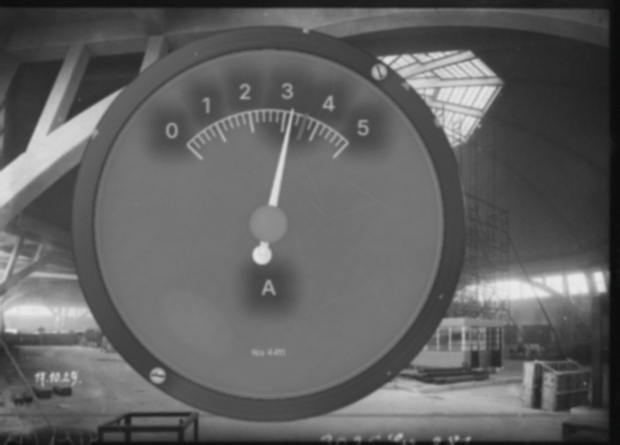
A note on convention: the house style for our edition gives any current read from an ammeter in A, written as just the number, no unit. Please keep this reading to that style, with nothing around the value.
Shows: 3.2
